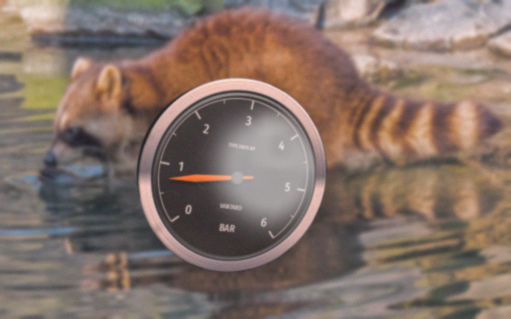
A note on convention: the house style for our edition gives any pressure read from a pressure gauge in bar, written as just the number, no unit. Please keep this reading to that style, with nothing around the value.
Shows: 0.75
